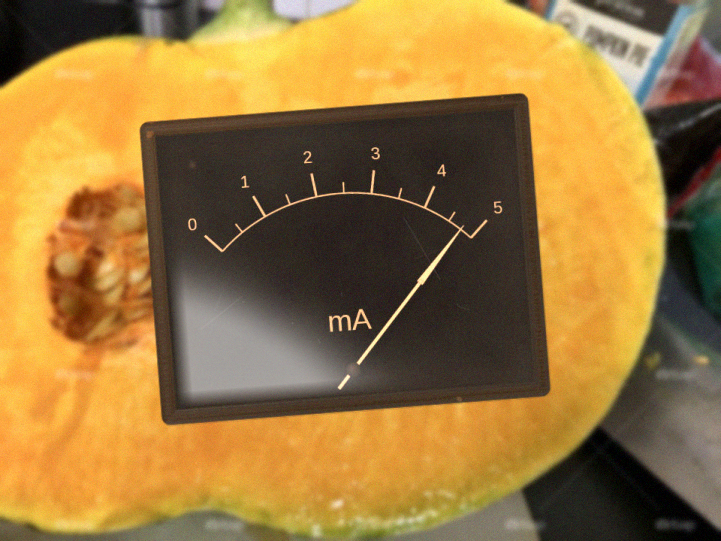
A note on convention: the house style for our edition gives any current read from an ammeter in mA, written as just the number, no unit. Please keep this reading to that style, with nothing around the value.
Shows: 4.75
